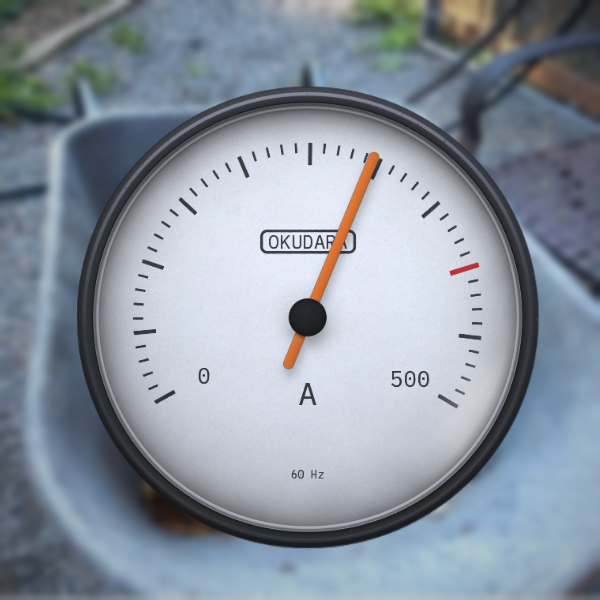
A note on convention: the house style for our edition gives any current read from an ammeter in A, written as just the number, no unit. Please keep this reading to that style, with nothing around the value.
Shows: 295
